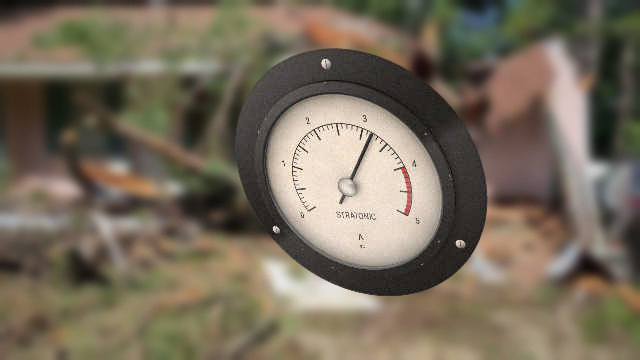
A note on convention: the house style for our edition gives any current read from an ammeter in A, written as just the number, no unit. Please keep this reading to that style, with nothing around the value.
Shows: 3.2
